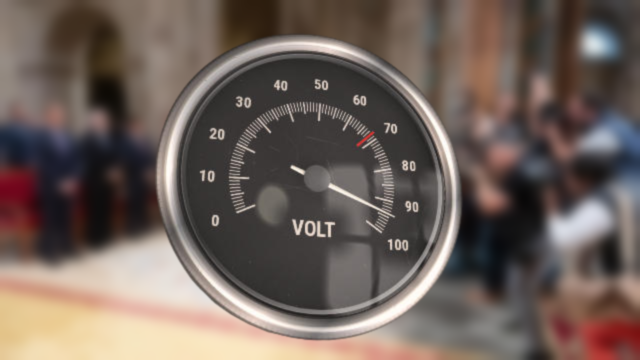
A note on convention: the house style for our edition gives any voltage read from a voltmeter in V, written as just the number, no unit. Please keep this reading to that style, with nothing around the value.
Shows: 95
